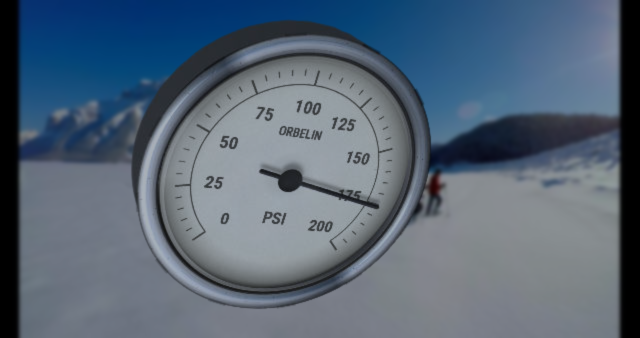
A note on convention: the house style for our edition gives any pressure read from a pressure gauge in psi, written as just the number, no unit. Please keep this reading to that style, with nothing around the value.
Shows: 175
